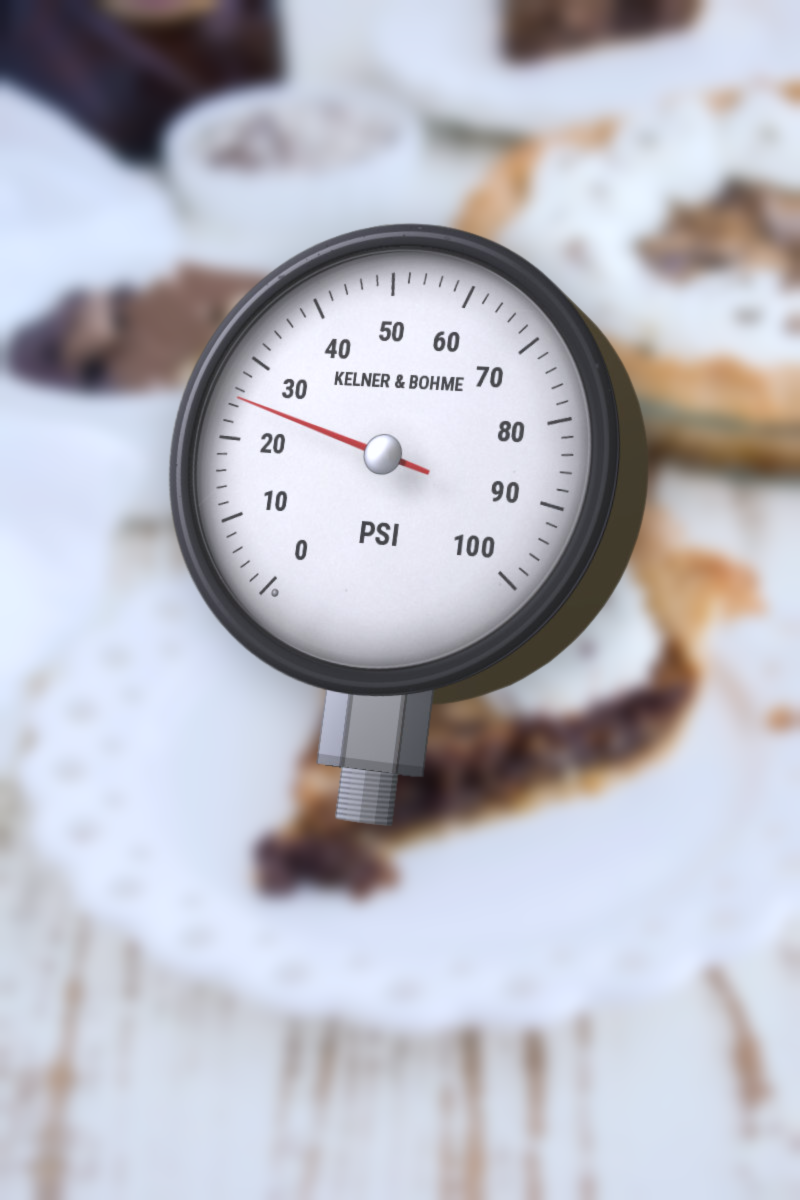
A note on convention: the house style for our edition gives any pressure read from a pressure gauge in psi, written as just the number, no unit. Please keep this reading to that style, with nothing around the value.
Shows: 25
